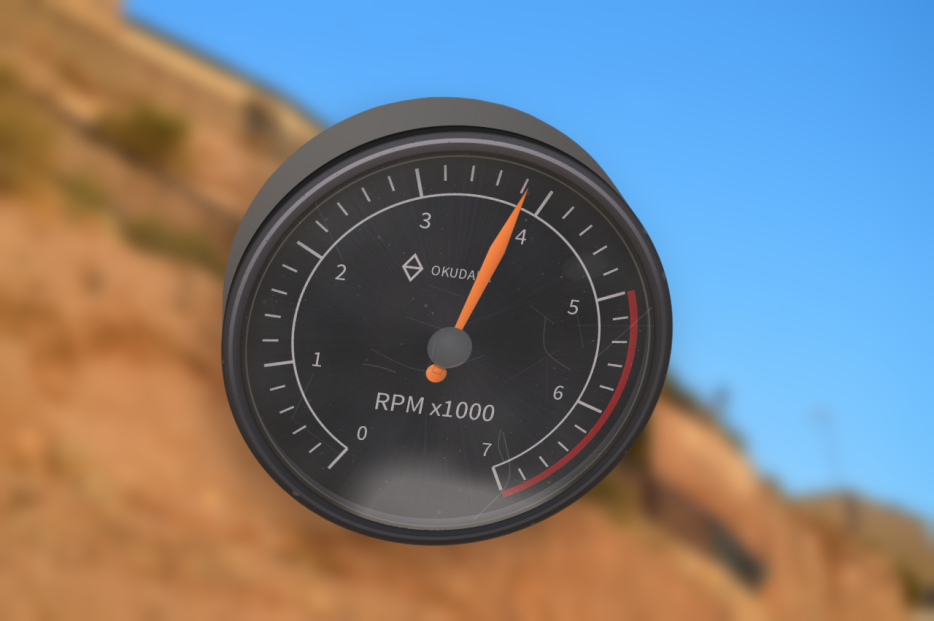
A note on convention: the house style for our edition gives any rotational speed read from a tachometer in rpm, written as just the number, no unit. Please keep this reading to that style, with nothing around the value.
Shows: 3800
